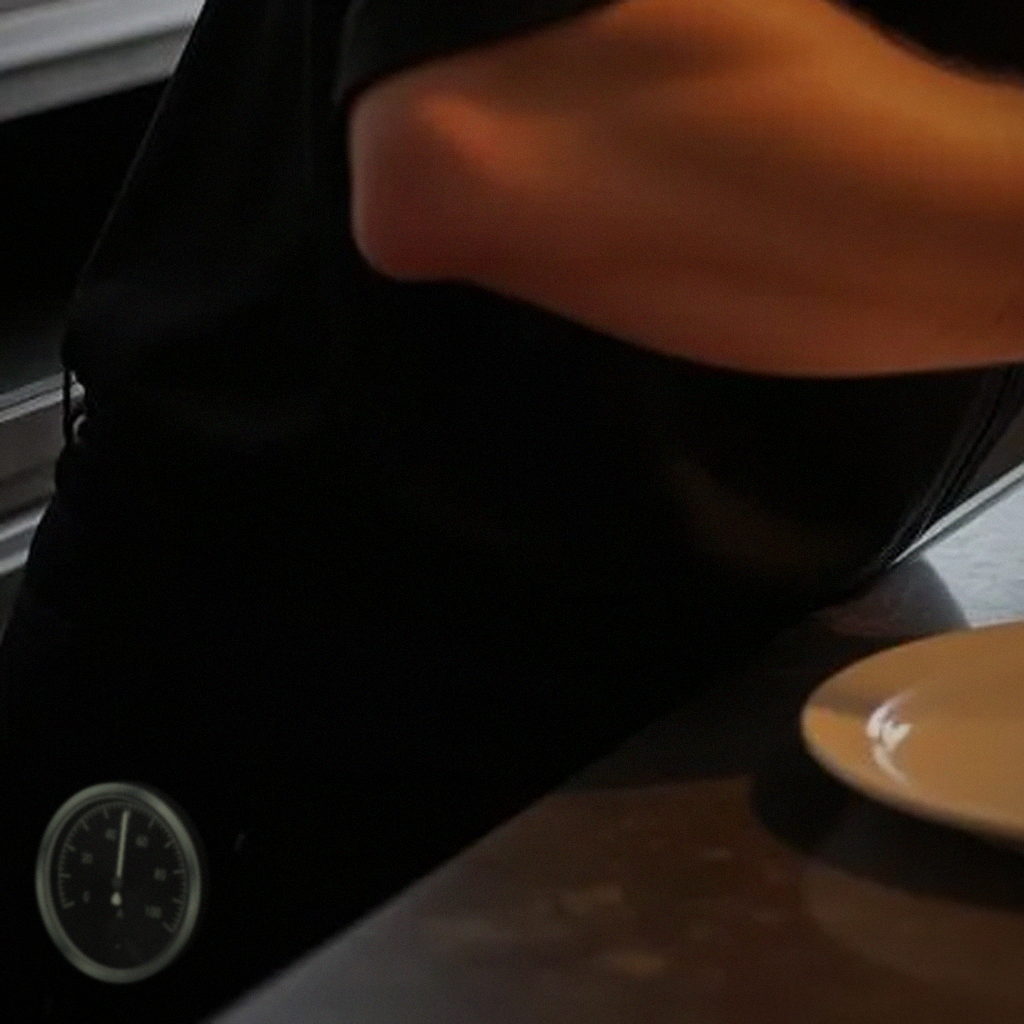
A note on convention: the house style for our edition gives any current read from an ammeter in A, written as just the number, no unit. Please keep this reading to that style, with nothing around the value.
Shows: 50
